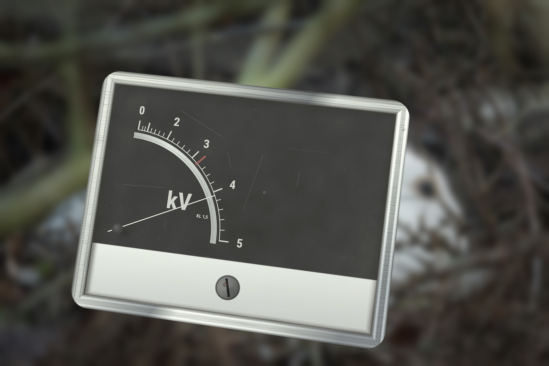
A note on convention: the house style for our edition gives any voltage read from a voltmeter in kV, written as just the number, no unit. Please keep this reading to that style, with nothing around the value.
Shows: 4.1
